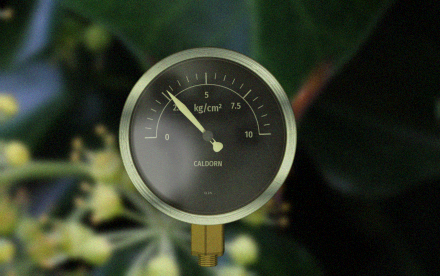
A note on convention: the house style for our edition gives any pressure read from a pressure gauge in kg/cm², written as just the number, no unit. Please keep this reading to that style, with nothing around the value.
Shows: 2.75
